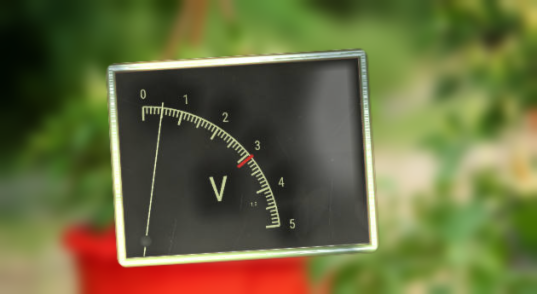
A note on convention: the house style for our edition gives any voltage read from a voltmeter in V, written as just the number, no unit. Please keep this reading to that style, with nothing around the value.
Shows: 0.5
